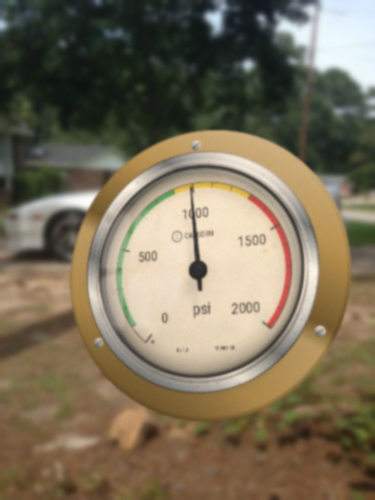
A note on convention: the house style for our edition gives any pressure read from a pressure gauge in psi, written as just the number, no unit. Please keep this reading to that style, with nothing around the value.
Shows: 1000
